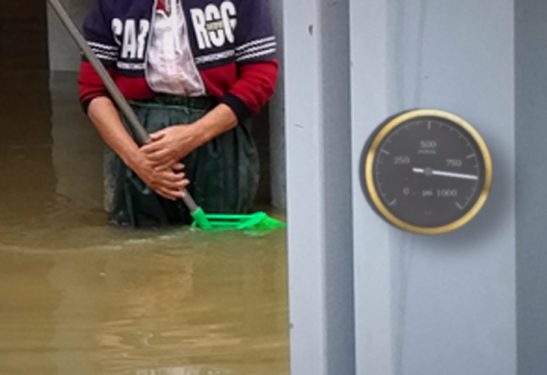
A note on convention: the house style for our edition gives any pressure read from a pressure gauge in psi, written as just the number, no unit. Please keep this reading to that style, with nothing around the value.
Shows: 850
